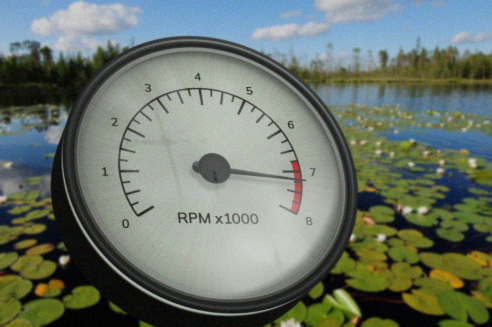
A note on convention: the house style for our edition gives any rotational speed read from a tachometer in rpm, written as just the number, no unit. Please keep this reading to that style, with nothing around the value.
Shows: 7250
